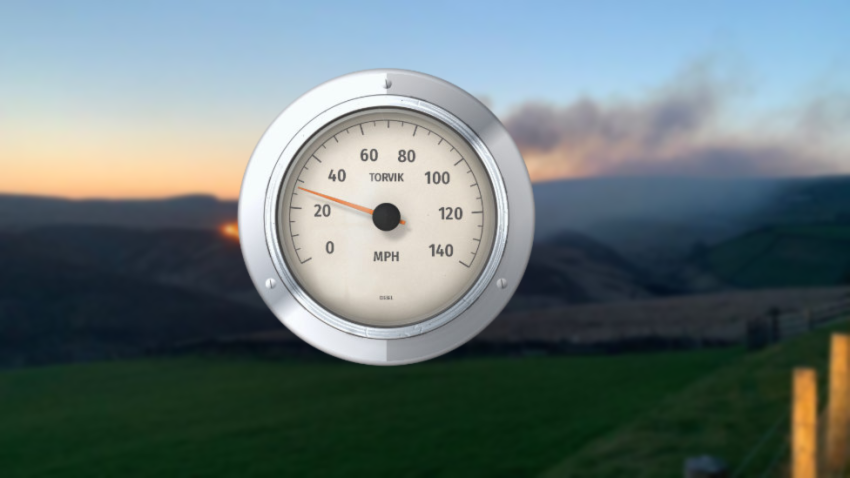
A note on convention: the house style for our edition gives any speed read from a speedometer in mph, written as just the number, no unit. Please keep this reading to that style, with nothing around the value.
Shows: 27.5
